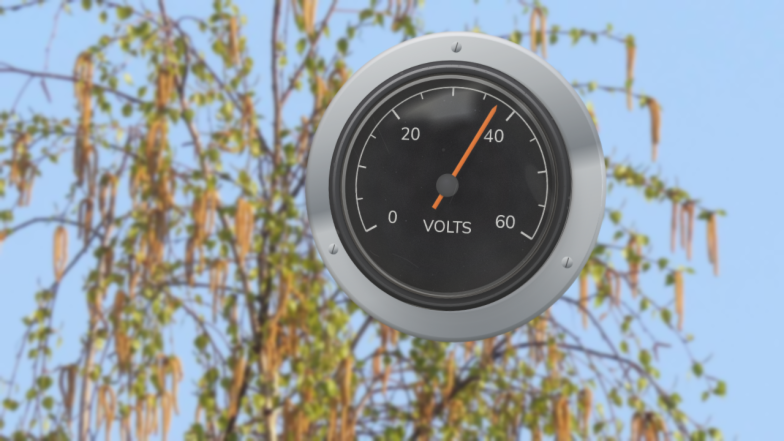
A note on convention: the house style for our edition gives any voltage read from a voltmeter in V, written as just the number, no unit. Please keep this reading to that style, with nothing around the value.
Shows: 37.5
